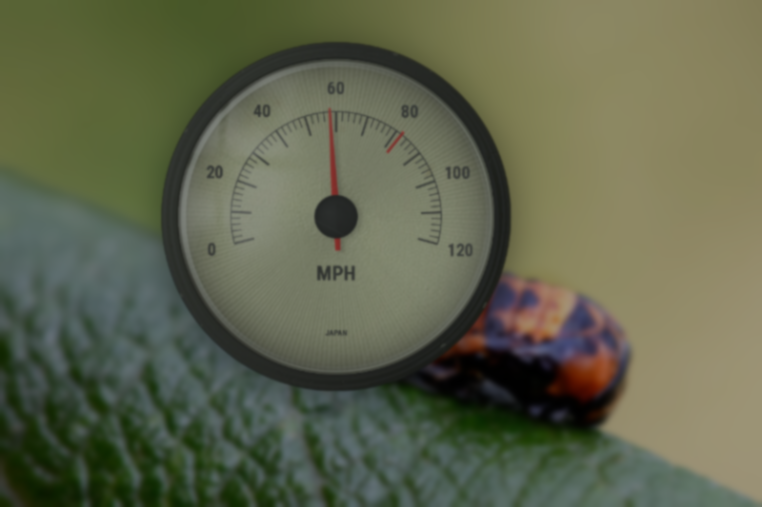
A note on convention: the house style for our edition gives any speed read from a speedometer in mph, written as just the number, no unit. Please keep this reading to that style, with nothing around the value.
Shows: 58
